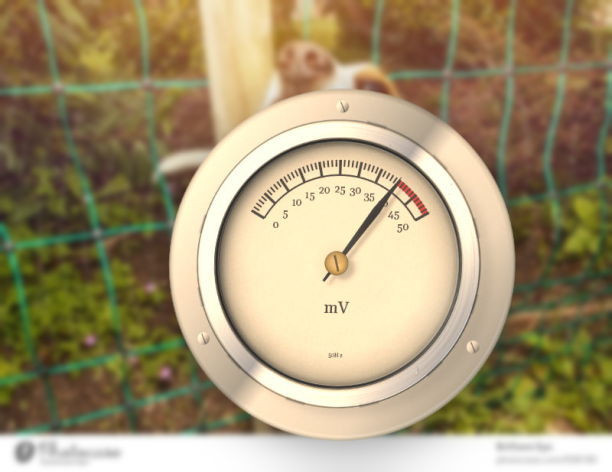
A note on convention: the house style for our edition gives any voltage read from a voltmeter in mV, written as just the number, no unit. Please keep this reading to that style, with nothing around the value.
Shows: 40
